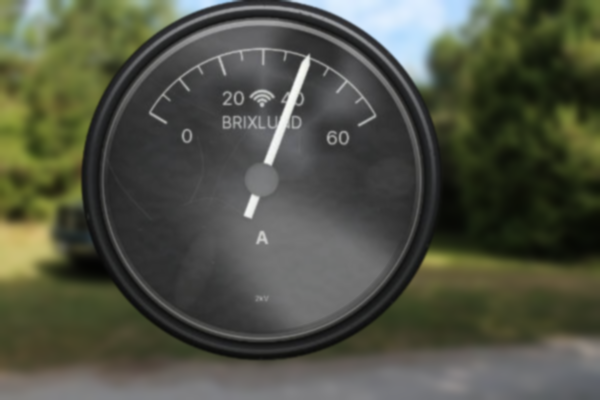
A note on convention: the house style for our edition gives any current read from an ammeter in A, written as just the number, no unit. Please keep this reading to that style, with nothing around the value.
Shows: 40
